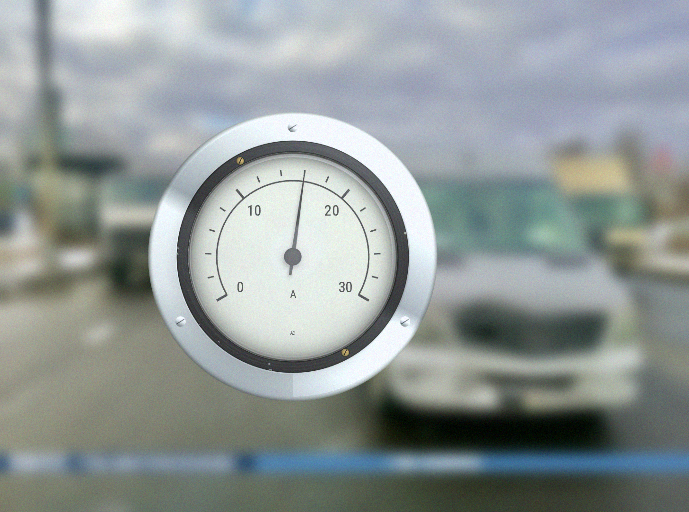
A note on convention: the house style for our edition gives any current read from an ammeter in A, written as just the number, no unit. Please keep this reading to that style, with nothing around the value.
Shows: 16
